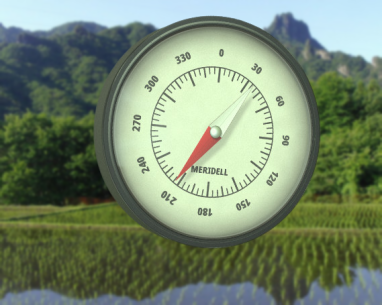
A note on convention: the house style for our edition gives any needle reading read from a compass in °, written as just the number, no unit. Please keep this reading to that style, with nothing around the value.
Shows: 215
